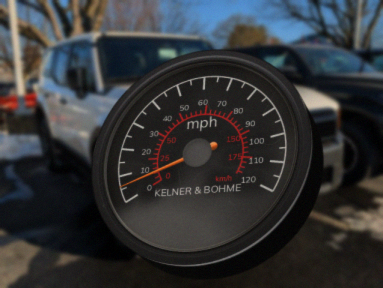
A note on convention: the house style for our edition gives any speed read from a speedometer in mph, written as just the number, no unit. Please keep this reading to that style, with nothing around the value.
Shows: 5
